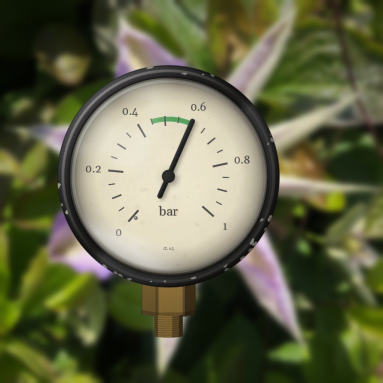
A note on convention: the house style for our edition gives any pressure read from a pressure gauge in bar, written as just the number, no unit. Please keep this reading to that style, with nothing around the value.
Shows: 0.6
